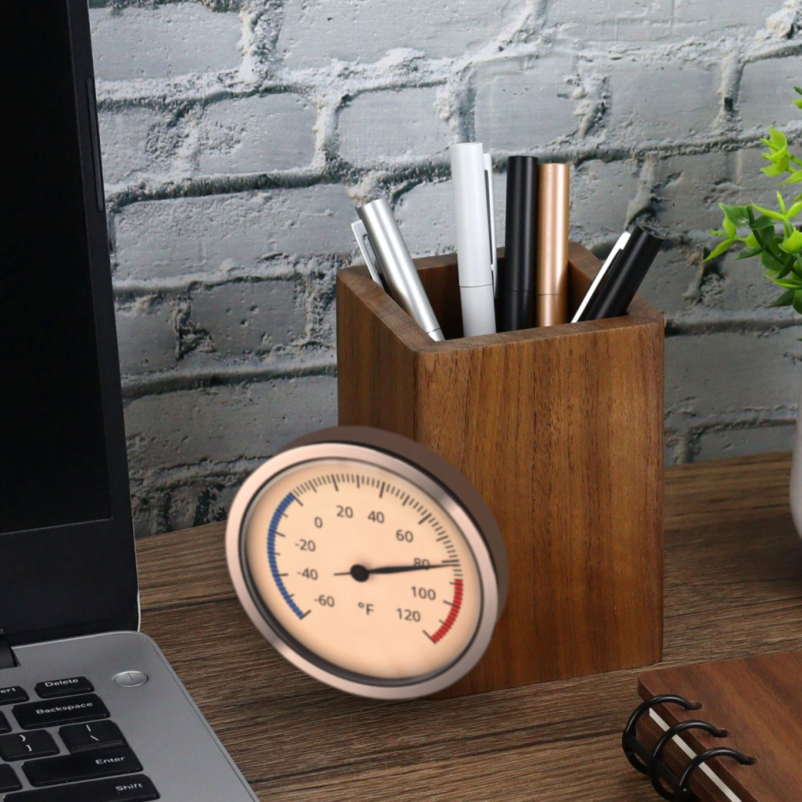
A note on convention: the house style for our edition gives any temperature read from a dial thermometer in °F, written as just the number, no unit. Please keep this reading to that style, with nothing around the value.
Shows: 80
